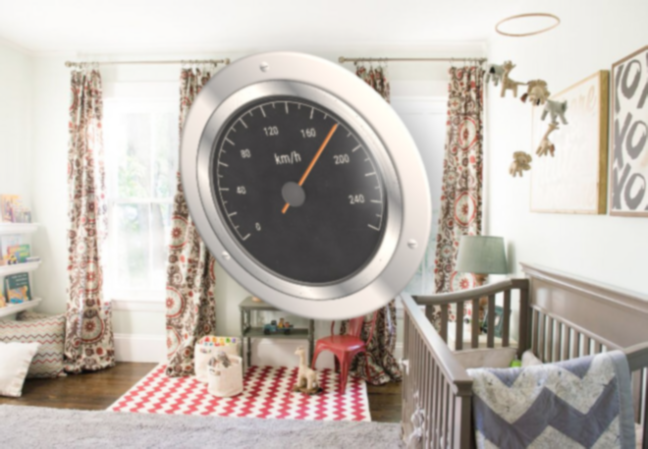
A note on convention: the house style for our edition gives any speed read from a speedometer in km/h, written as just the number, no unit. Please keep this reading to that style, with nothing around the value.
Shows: 180
